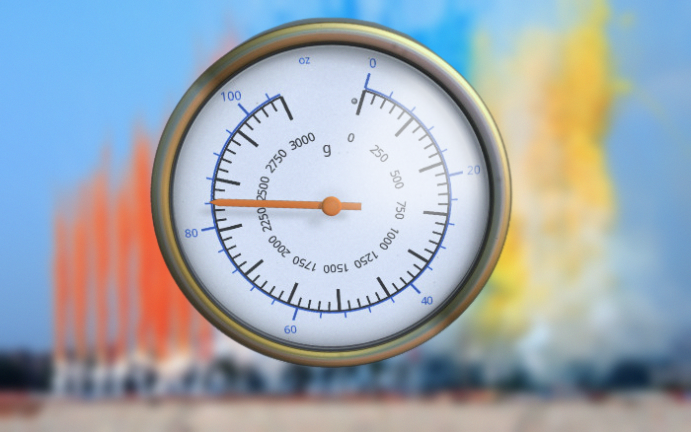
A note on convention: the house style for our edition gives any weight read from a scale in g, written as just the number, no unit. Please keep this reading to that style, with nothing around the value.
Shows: 2400
